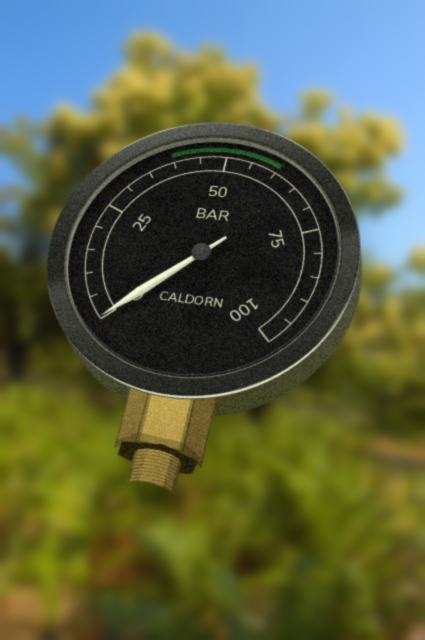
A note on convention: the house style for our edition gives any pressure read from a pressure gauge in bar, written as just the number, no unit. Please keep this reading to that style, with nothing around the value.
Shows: 0
